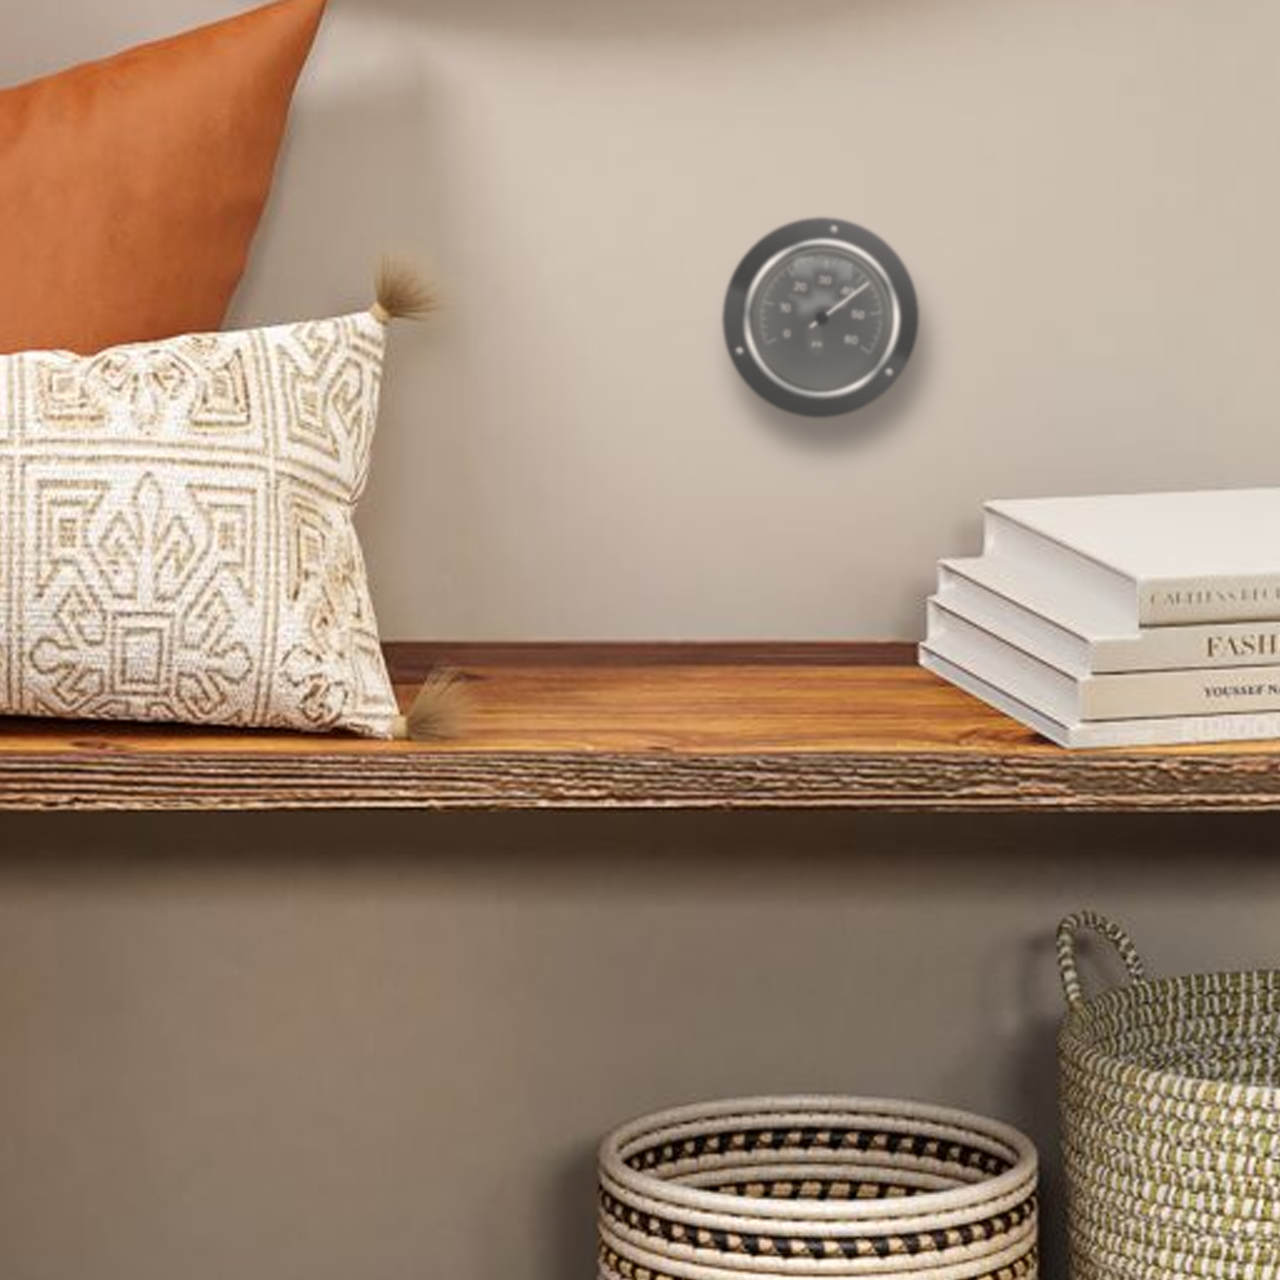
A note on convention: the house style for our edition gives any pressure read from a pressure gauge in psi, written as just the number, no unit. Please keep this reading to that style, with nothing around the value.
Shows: 42
